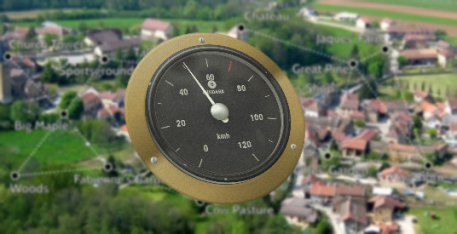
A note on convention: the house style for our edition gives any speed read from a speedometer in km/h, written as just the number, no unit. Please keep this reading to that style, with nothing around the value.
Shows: 50
